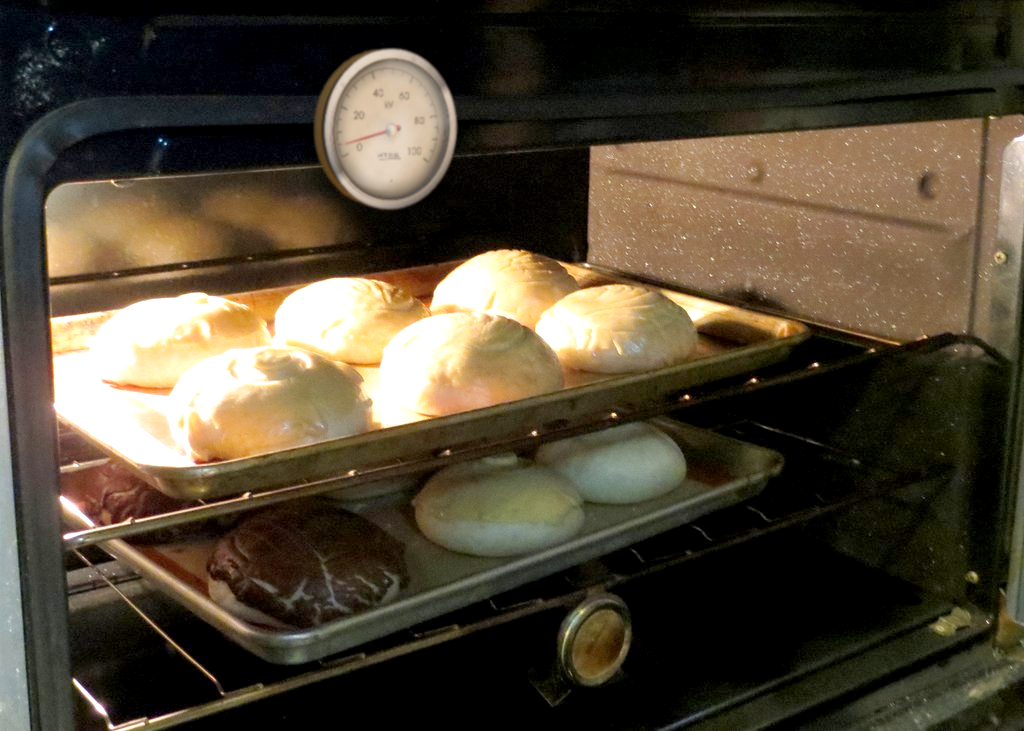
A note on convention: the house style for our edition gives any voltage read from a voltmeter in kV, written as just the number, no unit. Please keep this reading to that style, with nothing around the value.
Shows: 5
